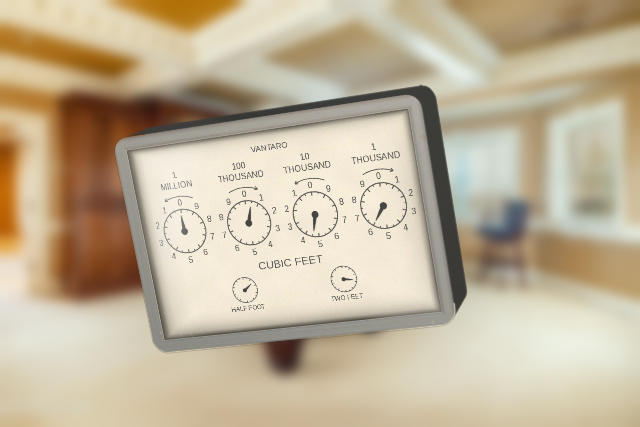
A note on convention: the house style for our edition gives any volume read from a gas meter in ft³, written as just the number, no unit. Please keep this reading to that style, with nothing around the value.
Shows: 4600
